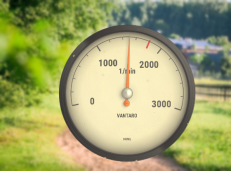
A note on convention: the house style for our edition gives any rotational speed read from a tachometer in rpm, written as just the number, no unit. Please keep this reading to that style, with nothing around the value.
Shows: 1500
